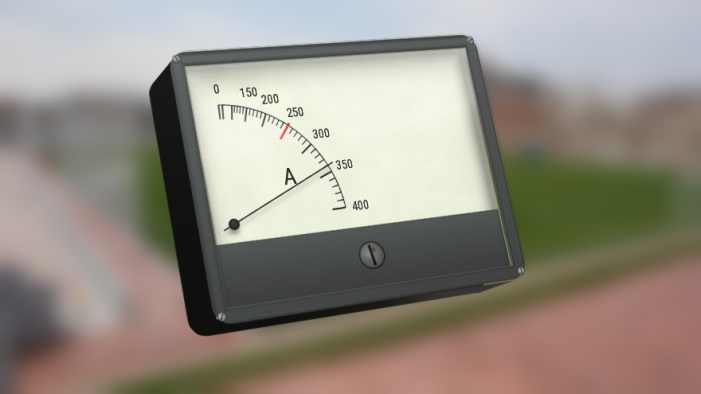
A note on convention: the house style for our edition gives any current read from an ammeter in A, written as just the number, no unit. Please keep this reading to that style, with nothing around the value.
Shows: 340
